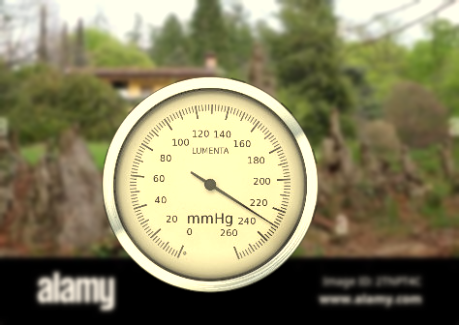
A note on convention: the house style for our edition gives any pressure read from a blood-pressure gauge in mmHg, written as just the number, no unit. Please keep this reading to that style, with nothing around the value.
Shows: 230
